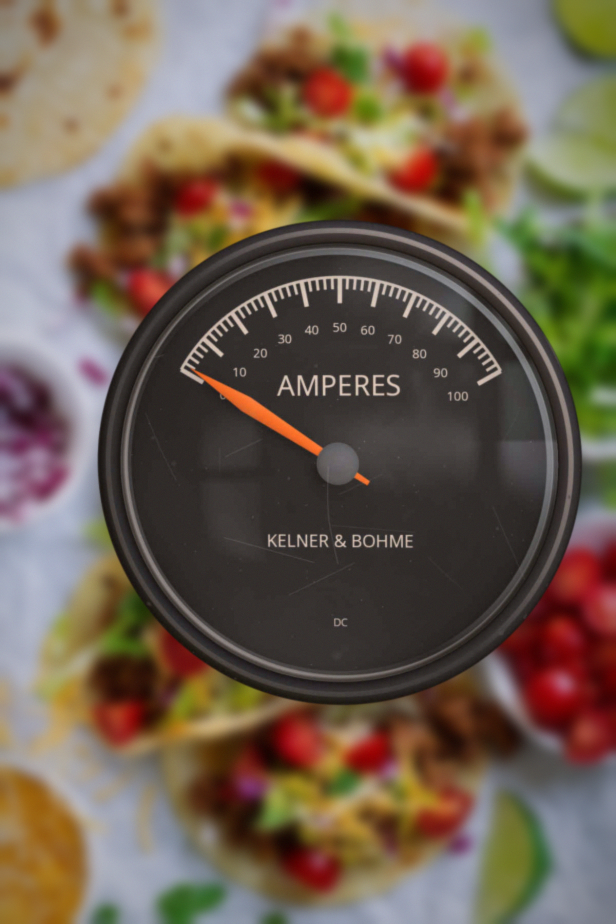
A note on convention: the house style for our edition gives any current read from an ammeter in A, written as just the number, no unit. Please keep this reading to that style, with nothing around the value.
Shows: 2
